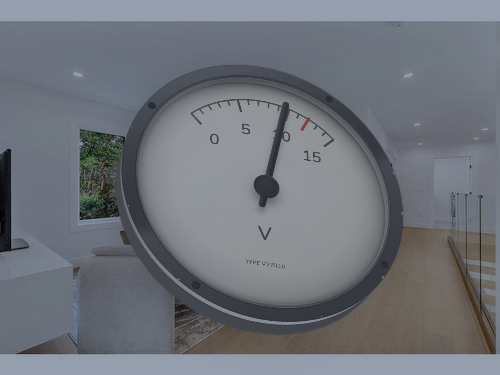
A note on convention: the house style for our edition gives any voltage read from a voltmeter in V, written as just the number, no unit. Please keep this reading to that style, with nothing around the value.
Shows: 9.5
